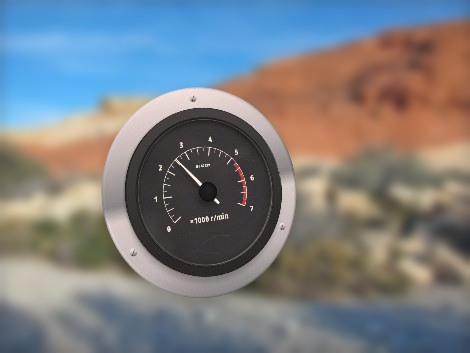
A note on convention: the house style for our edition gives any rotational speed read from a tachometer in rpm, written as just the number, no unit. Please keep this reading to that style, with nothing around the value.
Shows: 2500
